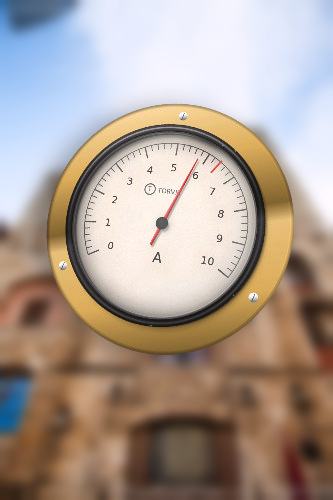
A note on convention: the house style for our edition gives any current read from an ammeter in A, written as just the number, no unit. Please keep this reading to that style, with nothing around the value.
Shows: 5.8
